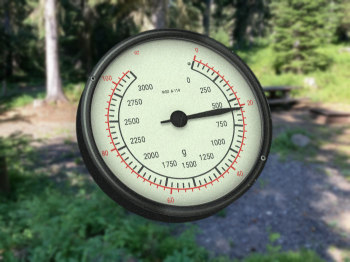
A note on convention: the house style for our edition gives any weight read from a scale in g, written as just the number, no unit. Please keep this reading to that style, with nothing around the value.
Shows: 600
